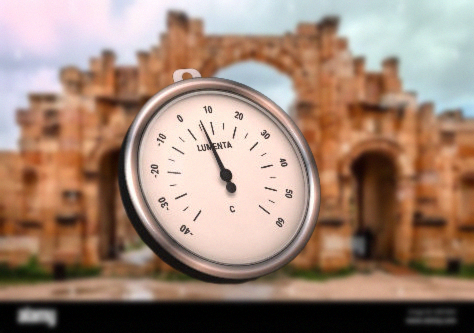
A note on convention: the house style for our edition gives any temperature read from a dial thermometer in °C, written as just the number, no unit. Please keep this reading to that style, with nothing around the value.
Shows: 5
